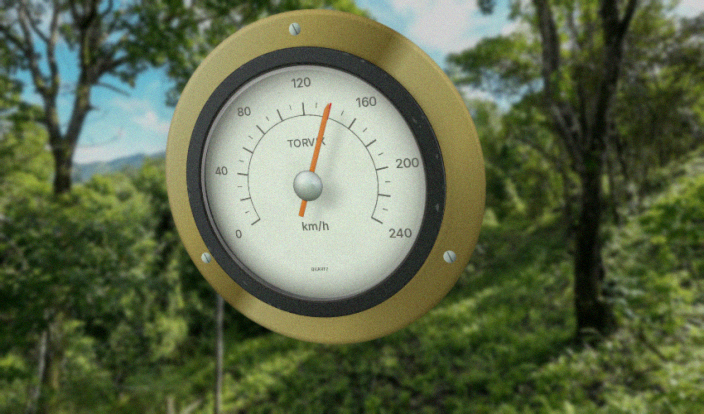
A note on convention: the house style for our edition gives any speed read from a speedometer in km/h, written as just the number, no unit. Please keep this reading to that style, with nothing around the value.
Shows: 140
